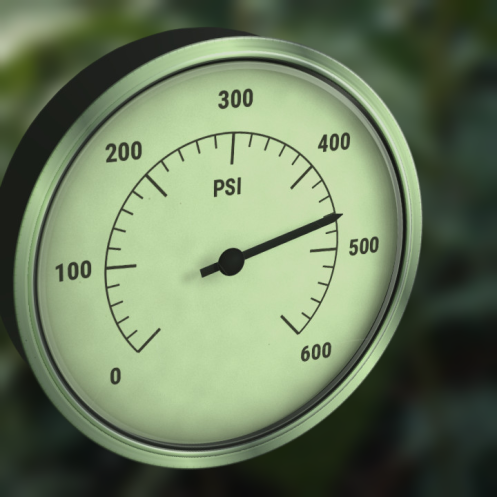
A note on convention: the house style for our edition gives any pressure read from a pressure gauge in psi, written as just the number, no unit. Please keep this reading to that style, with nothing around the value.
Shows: 460
